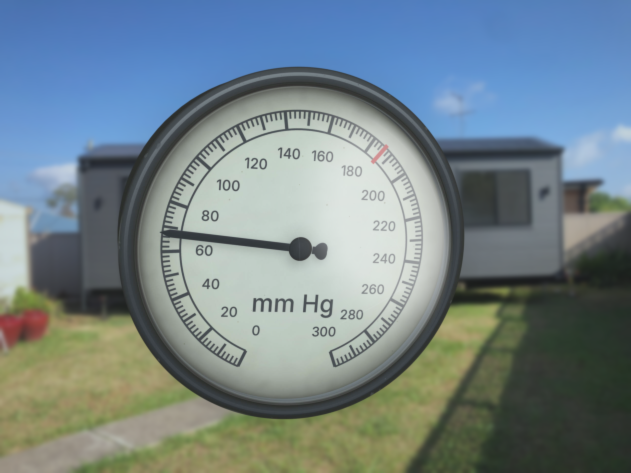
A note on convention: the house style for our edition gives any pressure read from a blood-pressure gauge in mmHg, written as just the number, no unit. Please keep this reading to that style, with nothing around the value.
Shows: 68
